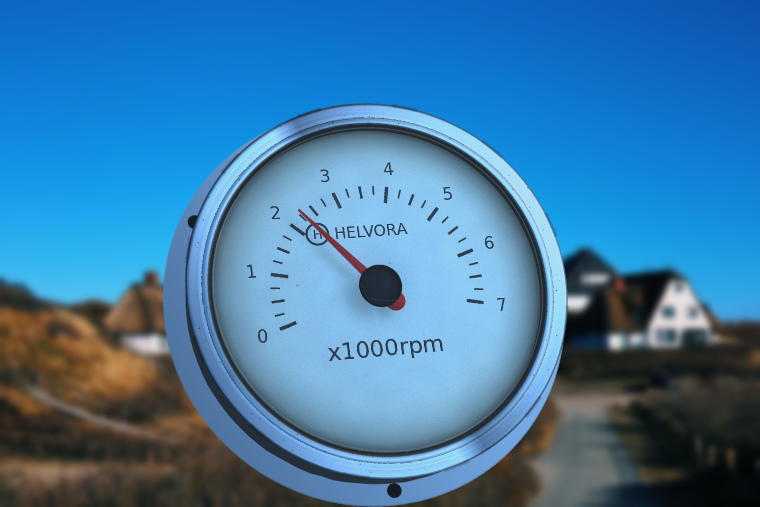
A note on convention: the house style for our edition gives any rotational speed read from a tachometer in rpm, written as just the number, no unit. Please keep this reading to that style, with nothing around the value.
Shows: 2250
